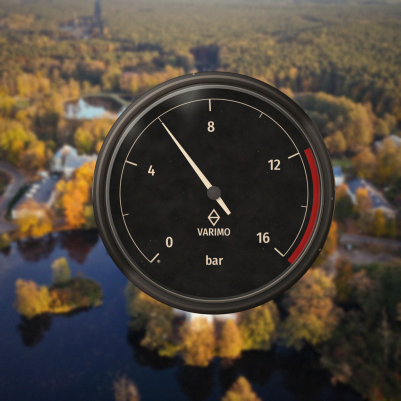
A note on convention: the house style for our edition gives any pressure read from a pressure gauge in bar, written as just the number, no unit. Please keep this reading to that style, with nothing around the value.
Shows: 6
